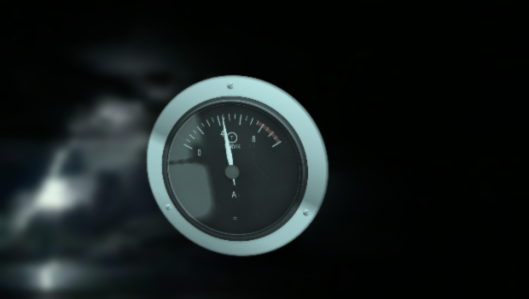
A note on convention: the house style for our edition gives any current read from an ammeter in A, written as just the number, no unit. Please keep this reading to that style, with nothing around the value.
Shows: 4.5
